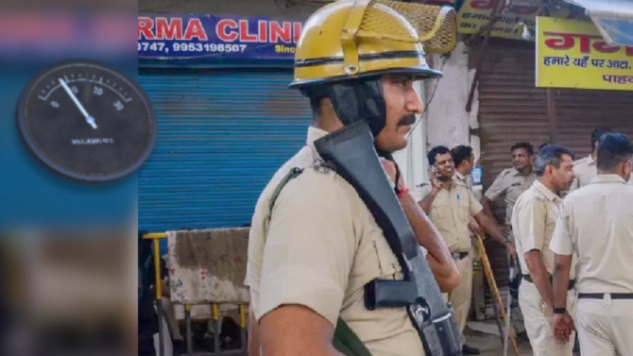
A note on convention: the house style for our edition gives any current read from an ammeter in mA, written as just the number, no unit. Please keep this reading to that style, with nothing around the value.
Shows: 8
